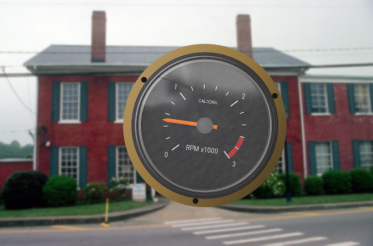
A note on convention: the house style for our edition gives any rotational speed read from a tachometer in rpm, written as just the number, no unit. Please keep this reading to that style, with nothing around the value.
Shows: 500
